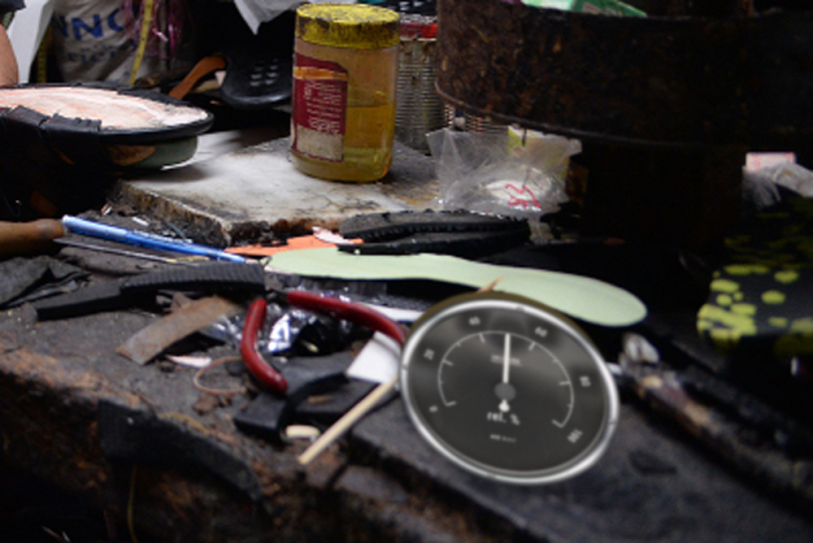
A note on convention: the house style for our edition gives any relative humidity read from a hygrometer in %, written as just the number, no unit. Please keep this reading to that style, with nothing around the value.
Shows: 50
